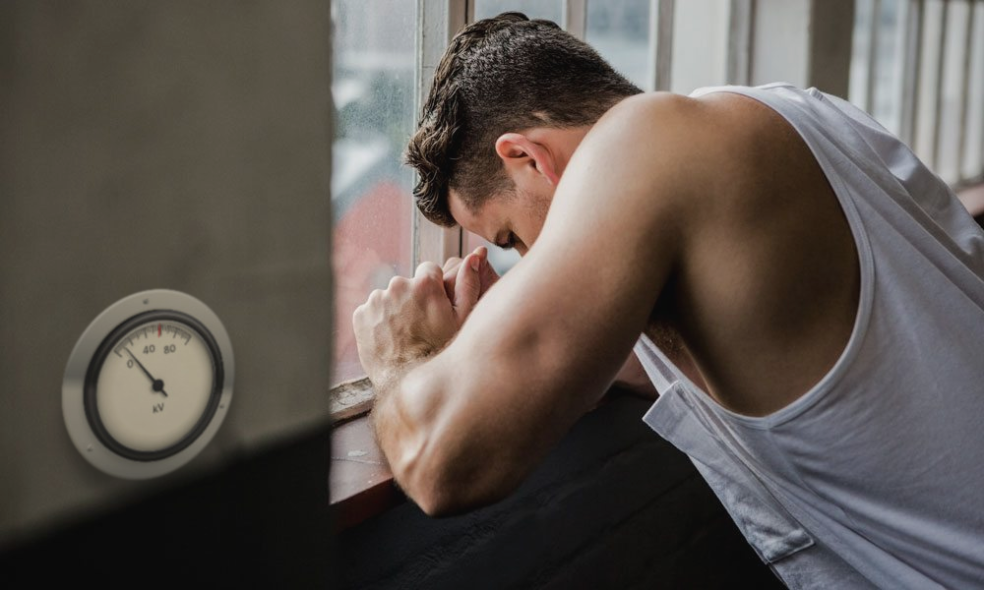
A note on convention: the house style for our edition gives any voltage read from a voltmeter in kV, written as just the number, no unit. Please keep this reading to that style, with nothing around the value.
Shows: 10
